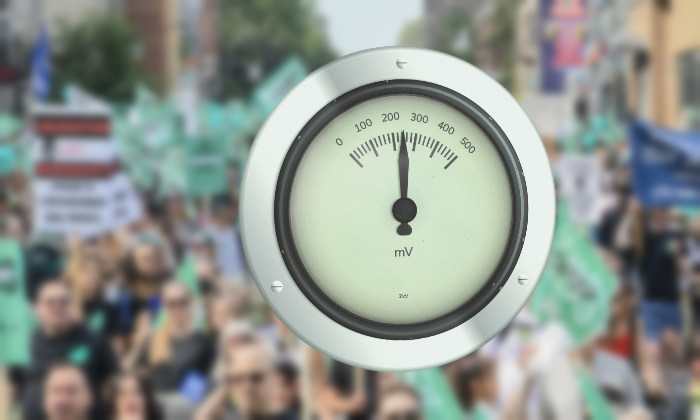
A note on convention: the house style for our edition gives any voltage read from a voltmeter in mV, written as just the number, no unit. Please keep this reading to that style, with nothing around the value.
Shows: 240
